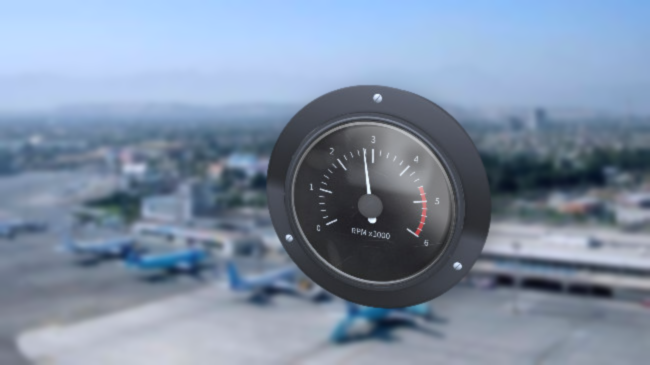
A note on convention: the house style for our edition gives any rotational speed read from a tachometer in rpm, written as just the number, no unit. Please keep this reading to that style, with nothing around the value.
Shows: 2800
